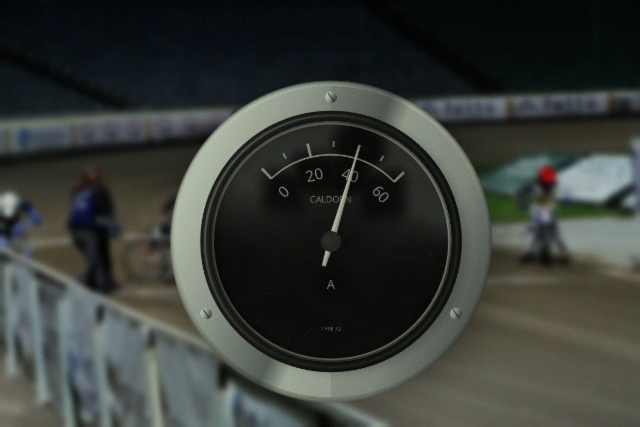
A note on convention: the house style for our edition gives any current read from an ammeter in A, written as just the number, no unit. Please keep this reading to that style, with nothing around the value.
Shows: 40
